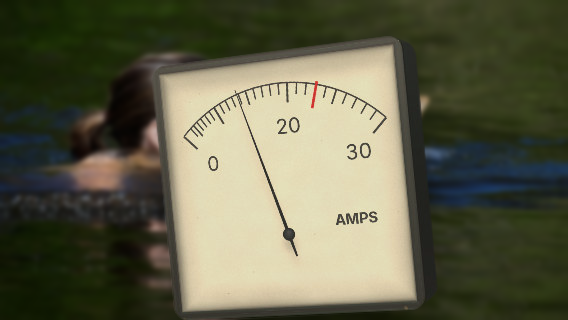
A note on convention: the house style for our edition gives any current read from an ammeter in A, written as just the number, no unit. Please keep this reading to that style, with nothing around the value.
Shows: 14
